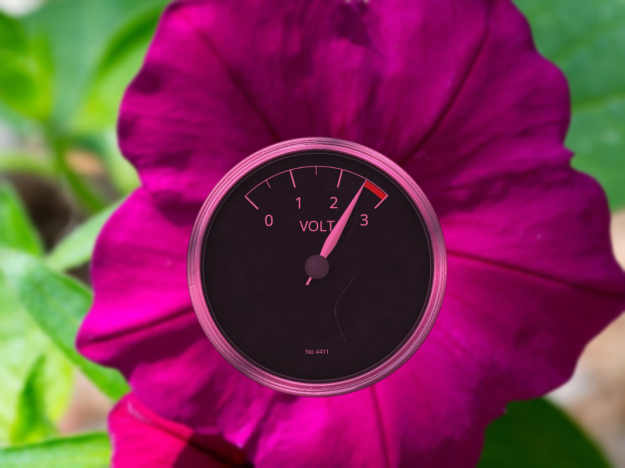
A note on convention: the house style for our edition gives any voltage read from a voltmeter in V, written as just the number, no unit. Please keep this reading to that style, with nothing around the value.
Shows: 2.5
